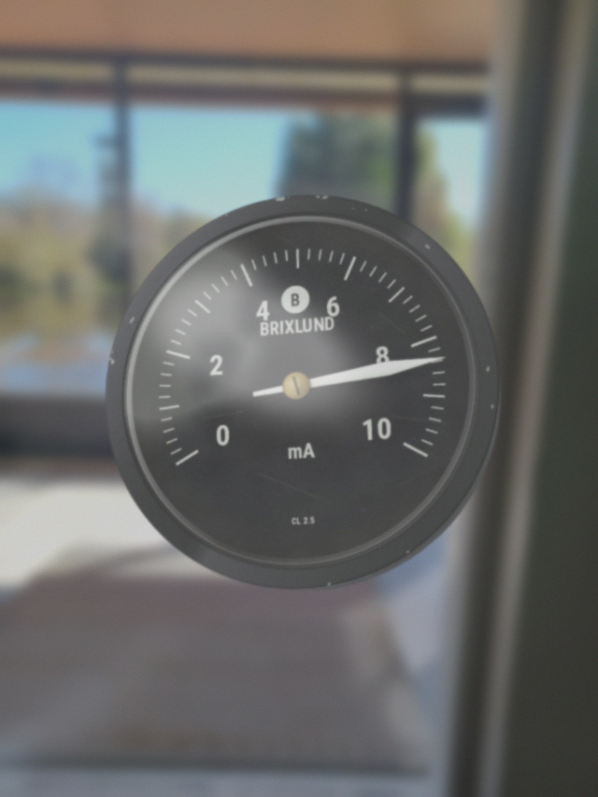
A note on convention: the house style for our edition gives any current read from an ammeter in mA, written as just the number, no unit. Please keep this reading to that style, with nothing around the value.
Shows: 8.4
